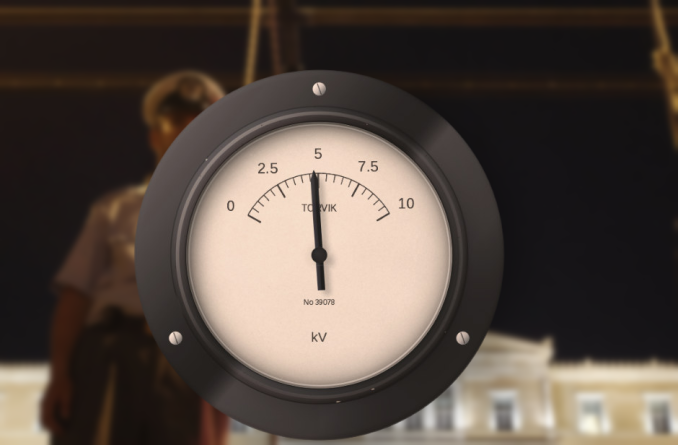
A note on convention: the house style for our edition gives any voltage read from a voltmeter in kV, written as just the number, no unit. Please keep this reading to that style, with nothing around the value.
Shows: 4.75
